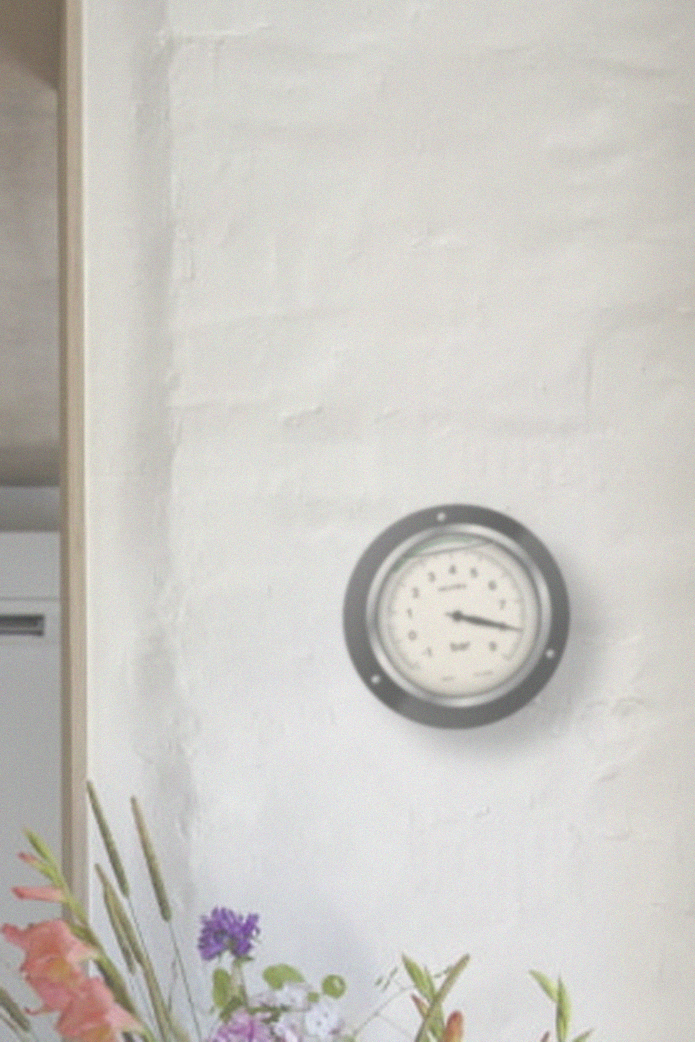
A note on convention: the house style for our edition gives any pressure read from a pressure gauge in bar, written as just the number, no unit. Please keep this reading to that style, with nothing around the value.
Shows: 8
